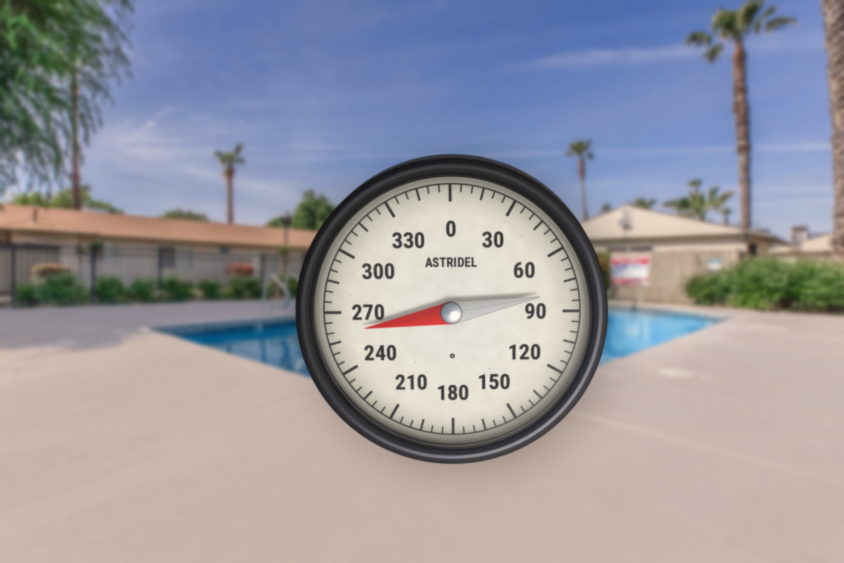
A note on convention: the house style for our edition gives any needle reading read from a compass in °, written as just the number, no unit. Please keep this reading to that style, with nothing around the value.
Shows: 260
